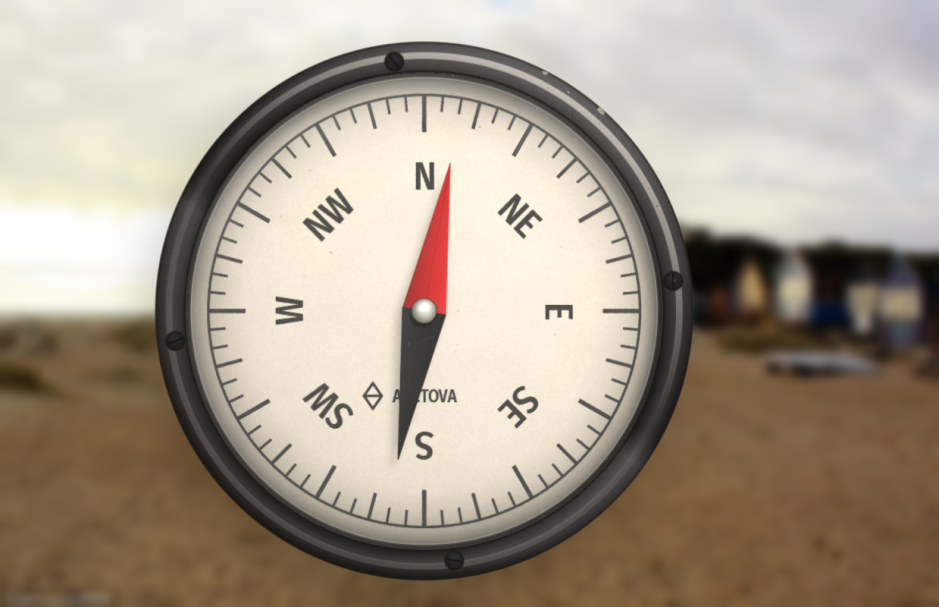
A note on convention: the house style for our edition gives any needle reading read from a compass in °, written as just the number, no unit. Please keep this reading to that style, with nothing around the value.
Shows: 10
